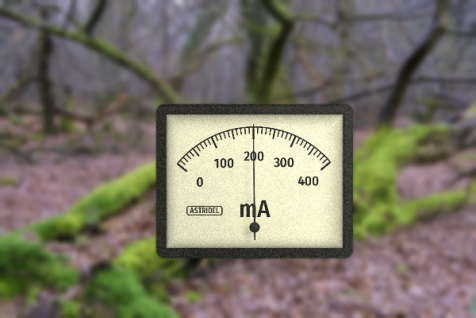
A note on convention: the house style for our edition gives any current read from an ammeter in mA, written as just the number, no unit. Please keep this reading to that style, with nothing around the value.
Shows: 200
